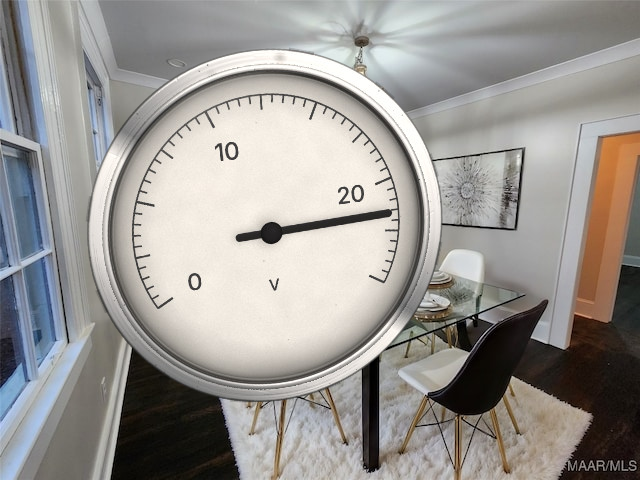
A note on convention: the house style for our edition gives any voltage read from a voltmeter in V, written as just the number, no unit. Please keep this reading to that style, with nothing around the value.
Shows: 21.5
